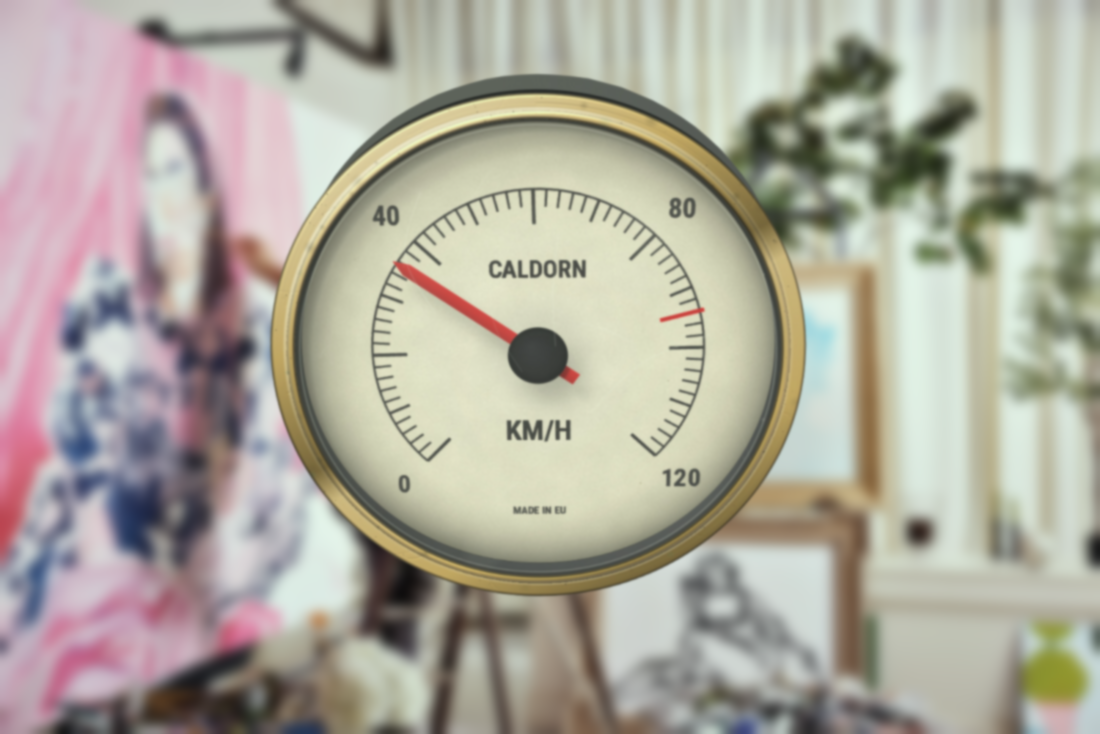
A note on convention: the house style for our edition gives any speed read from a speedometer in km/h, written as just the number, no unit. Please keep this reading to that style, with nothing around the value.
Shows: 36
